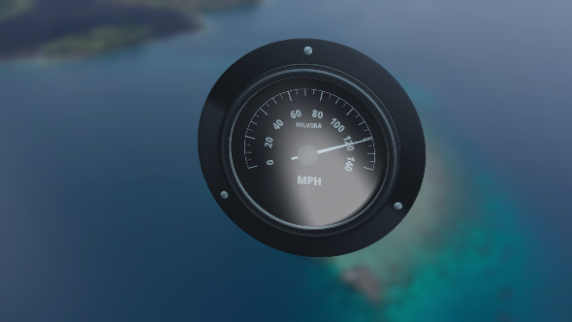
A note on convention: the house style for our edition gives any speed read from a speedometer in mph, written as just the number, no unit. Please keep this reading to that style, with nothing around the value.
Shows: 120
